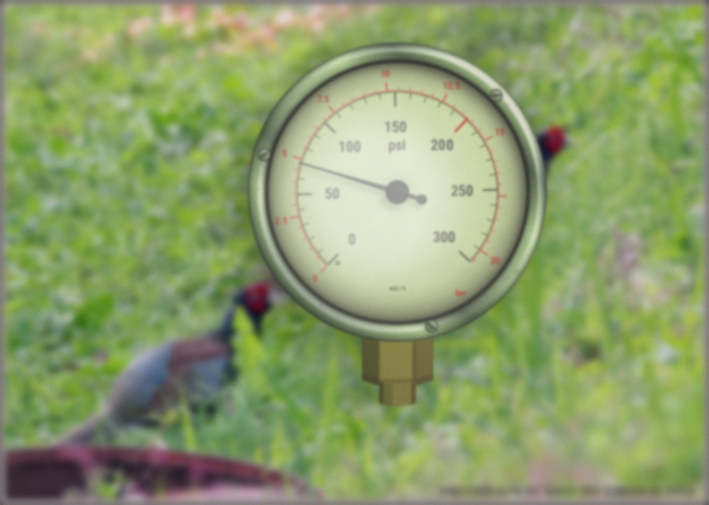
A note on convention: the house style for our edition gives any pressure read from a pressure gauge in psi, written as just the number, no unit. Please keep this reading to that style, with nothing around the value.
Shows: 70
